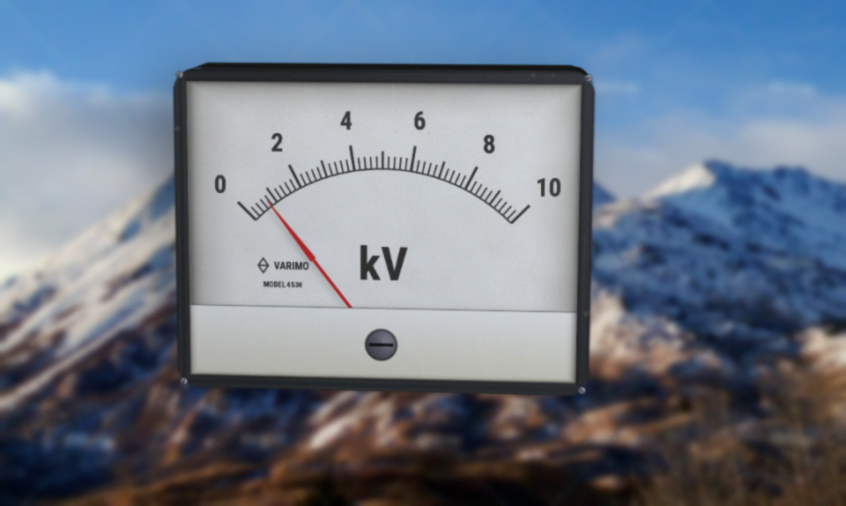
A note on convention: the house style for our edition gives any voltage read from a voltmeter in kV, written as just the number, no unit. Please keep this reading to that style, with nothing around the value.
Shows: 0.8
